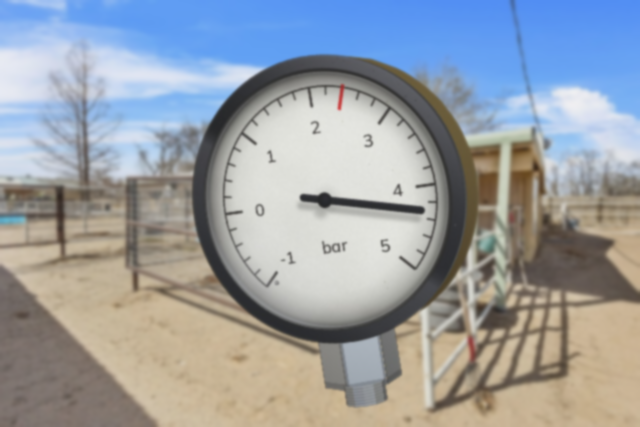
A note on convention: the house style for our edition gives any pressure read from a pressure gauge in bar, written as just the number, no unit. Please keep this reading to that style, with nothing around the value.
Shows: 4.3
